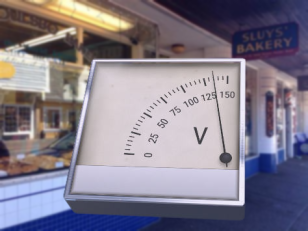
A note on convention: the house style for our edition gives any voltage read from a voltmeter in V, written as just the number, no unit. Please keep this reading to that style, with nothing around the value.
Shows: 135
